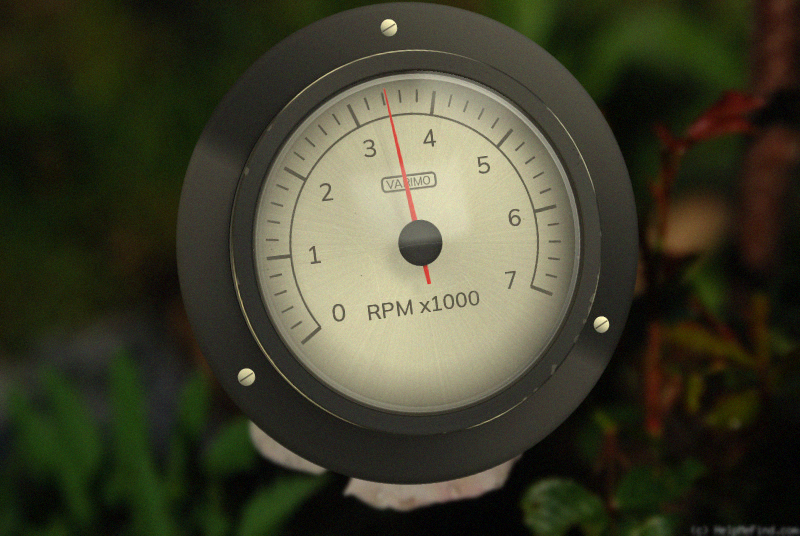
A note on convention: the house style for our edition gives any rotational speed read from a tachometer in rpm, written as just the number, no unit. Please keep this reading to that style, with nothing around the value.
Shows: 3400
